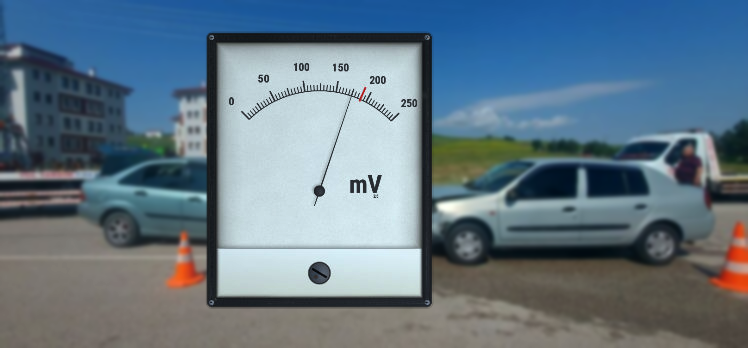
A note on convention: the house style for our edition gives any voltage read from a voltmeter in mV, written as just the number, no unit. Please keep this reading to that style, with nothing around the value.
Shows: 175
